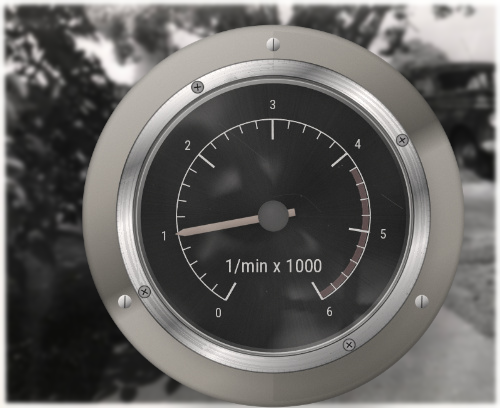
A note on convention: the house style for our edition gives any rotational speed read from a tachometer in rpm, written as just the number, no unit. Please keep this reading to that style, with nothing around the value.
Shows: 1000
